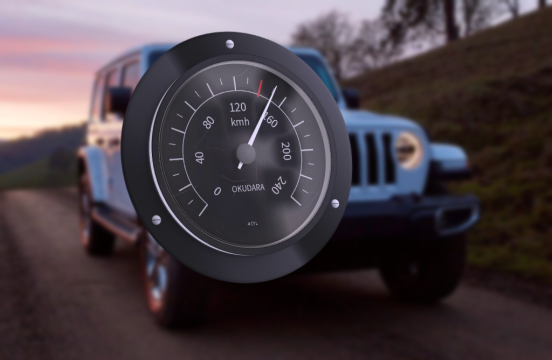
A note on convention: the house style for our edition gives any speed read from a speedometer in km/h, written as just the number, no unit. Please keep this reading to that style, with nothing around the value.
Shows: 150
